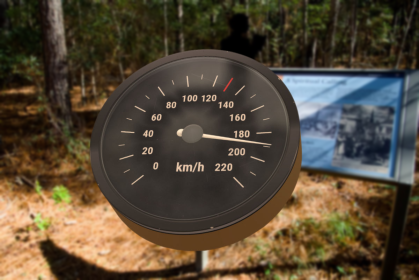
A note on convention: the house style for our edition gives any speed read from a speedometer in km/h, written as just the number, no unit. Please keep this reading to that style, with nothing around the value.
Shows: 190
